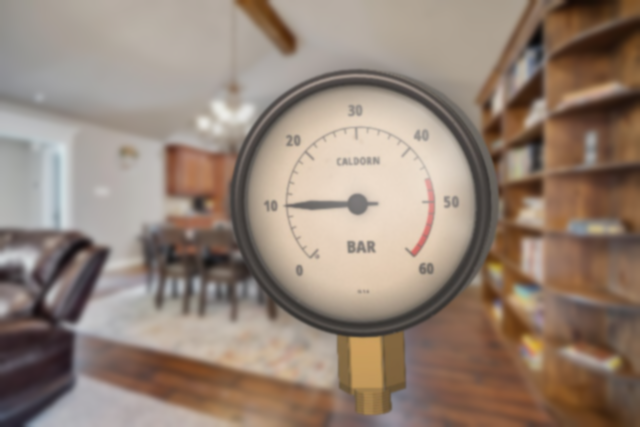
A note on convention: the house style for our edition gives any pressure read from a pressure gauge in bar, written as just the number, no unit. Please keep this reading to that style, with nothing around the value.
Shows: 10
